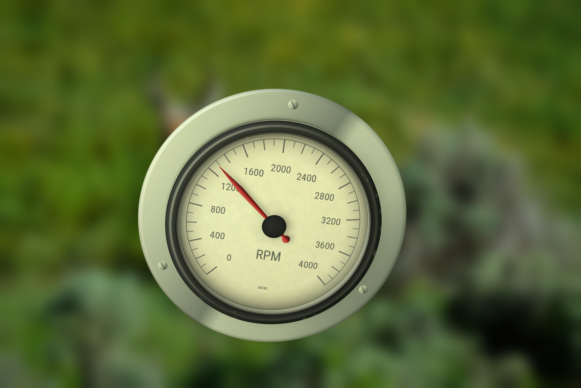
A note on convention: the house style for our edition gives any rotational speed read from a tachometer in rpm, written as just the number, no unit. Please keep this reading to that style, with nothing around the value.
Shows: 1300
